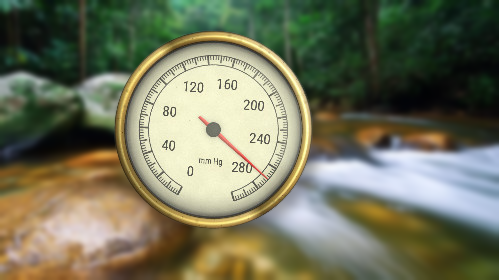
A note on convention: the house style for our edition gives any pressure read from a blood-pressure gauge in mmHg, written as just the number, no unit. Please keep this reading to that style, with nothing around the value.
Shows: 270
